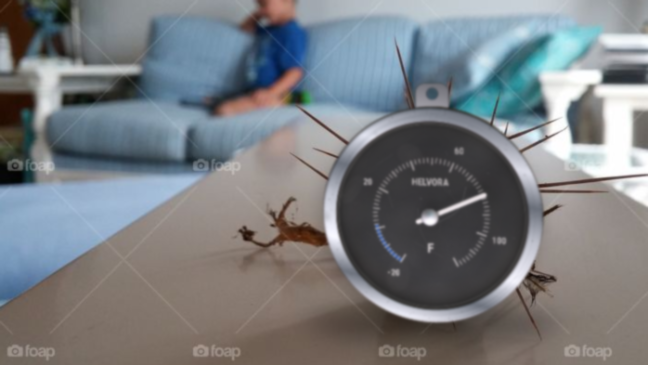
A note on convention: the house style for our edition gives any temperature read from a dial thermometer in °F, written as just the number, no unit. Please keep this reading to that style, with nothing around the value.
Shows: 80
